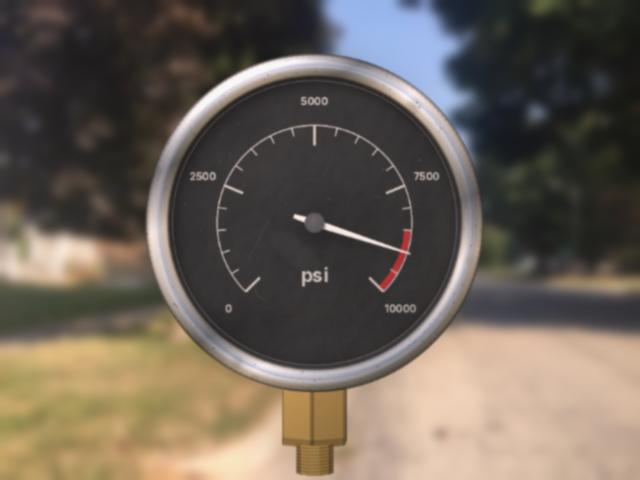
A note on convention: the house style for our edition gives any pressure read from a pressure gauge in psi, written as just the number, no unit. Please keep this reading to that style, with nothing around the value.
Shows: 9000
